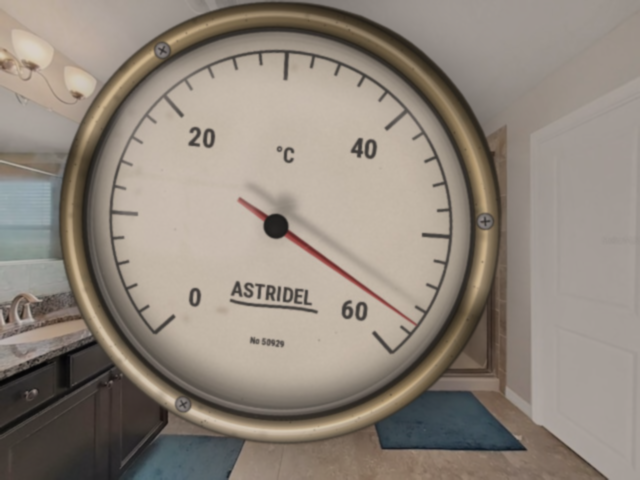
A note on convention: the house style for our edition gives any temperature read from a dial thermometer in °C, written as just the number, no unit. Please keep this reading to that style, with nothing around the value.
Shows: 57
